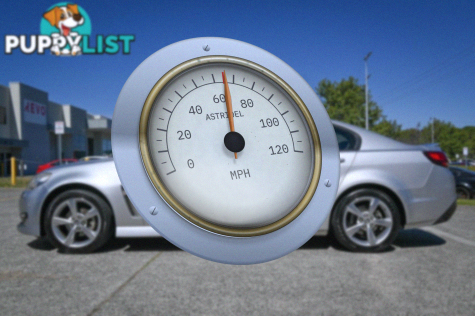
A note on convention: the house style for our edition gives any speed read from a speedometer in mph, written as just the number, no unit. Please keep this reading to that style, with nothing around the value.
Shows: 65
